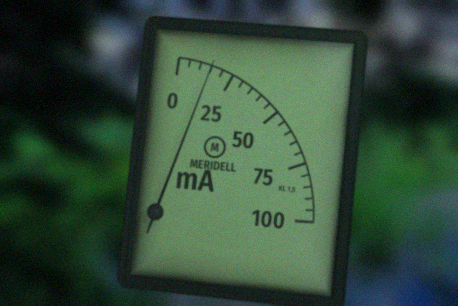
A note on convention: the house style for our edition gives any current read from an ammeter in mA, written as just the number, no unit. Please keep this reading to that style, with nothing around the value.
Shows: 15
